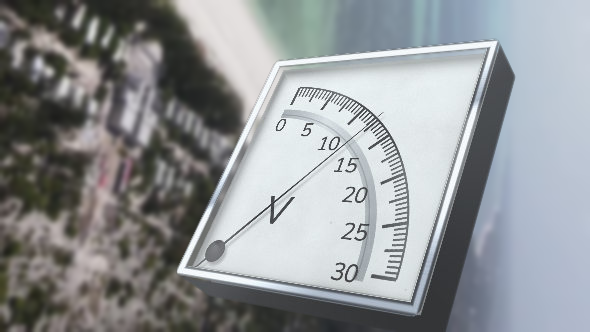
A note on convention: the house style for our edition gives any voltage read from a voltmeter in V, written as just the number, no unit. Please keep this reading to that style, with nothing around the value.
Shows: 12.5
